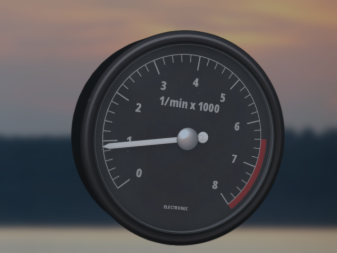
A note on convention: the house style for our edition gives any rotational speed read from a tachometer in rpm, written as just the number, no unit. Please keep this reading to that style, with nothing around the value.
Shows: 900
